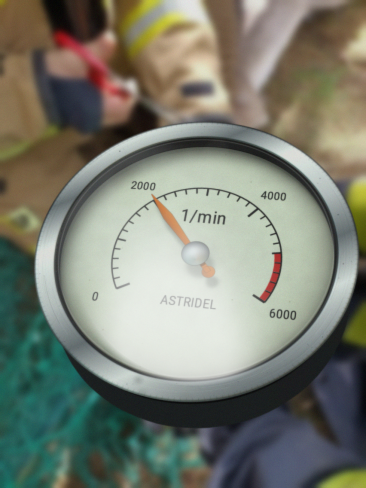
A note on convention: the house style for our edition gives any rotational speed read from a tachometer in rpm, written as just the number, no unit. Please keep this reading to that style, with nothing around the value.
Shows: 2000
